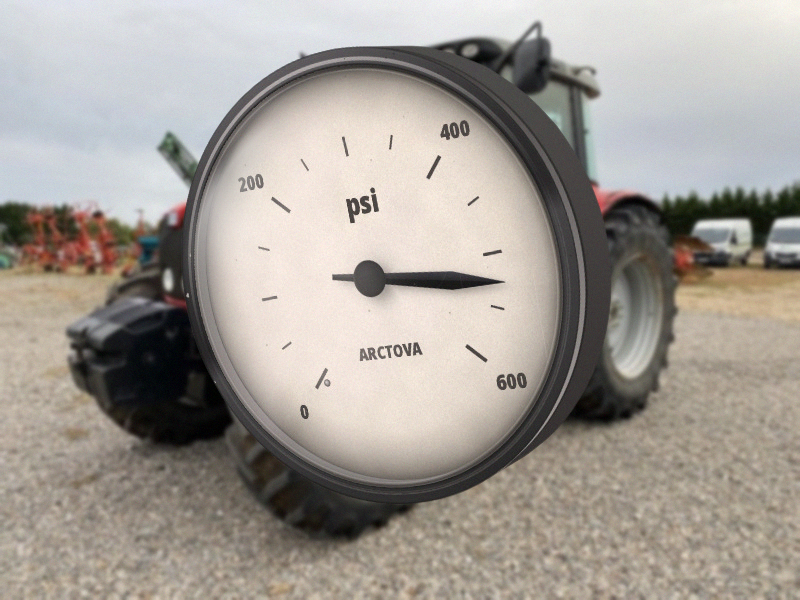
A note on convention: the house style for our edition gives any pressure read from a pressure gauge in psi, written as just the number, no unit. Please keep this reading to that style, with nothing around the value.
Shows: 525
